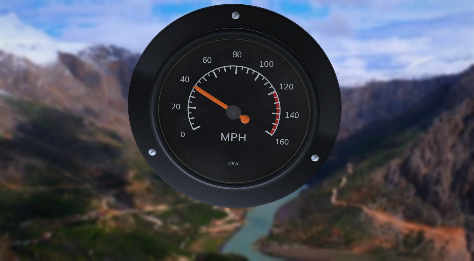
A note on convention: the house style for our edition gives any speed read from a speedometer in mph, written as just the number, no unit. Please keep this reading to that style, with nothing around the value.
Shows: 40
